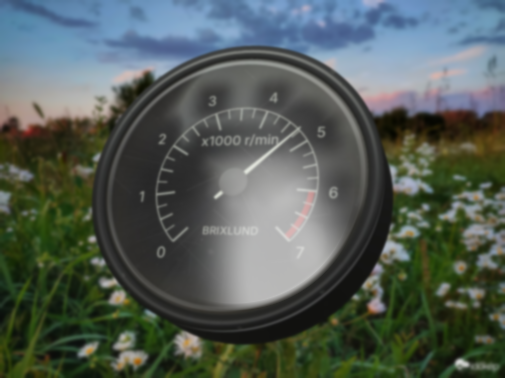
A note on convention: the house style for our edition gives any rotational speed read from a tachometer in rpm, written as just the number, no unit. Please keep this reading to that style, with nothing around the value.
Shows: 4750
